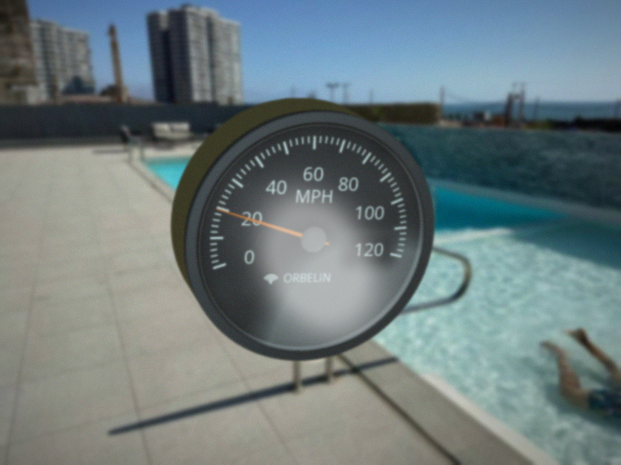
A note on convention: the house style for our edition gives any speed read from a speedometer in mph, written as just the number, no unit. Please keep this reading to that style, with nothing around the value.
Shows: 20
